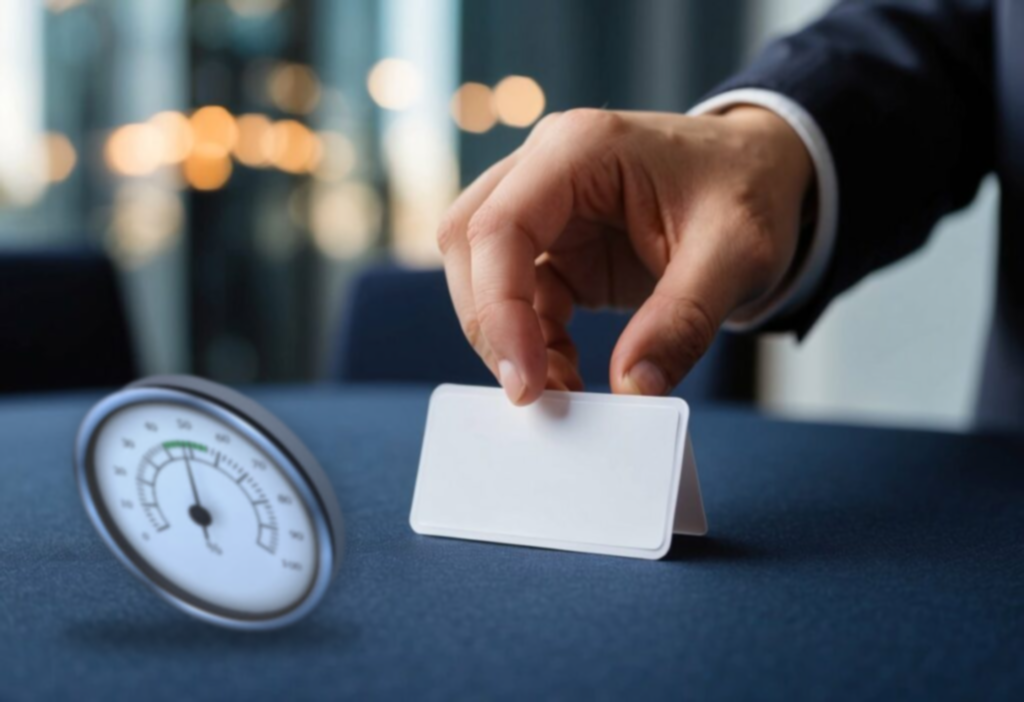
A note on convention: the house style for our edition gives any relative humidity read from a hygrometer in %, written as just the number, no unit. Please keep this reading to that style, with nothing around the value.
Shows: 50
